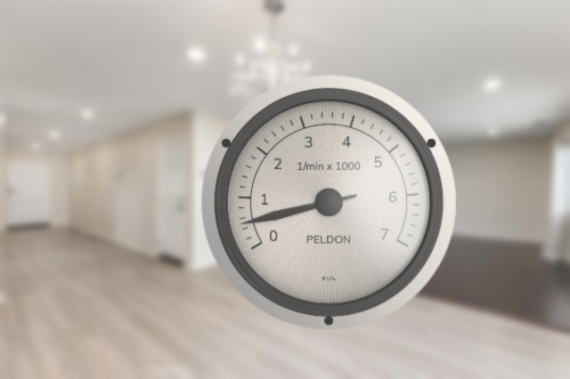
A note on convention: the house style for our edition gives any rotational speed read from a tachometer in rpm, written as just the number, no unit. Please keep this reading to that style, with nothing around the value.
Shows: 500
